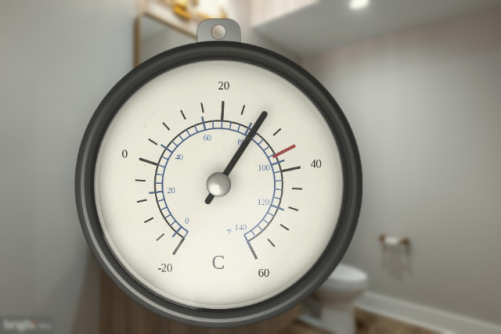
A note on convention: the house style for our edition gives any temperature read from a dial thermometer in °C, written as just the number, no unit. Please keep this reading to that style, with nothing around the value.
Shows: 28
